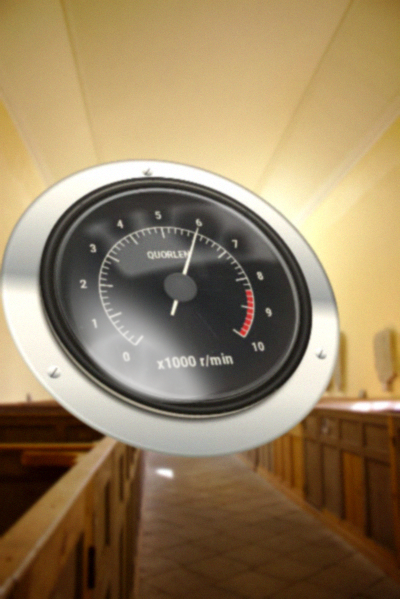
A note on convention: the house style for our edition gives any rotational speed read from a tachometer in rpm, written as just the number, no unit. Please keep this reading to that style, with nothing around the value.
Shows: 6000
